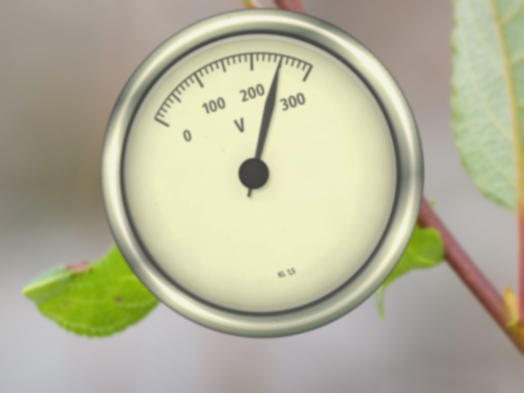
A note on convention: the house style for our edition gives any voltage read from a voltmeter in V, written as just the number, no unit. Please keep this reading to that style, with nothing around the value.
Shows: 250
